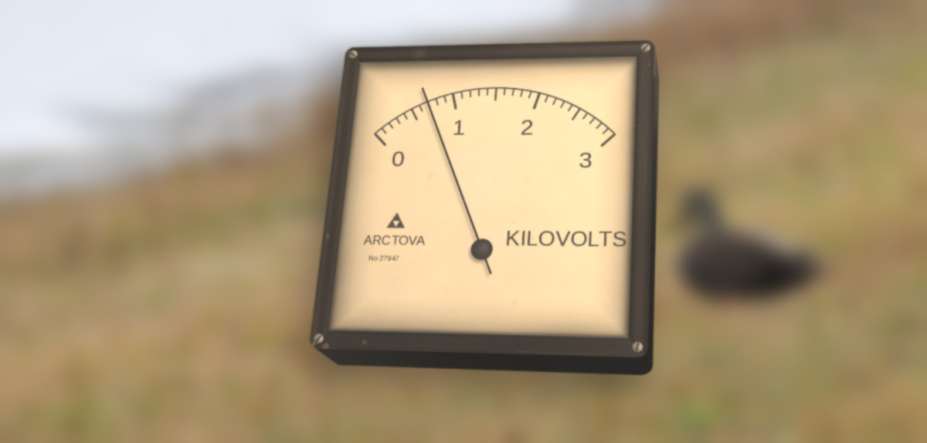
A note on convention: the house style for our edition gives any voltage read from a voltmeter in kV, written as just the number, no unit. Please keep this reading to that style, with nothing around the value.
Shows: 0.7
